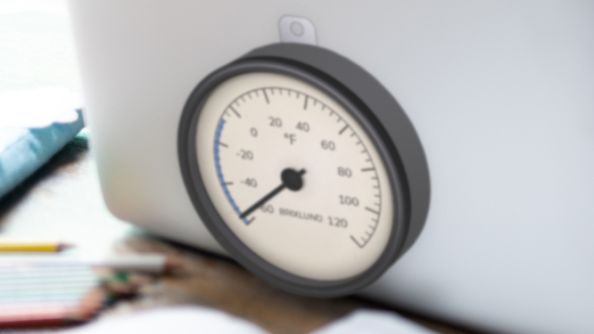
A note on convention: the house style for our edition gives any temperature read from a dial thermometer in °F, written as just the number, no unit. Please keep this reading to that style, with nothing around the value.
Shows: -56
